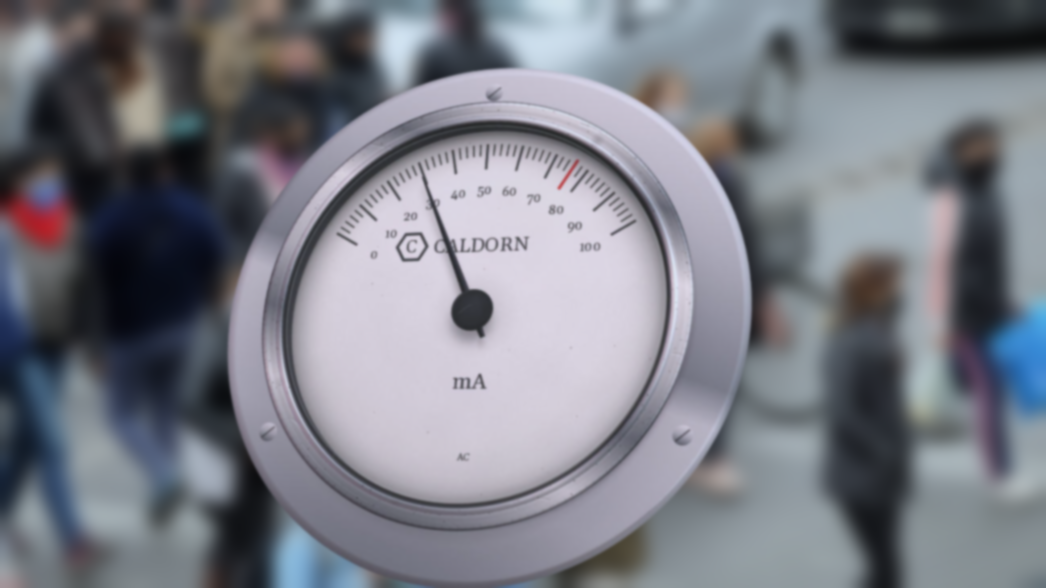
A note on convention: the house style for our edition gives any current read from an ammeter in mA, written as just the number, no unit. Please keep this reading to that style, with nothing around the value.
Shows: 30
